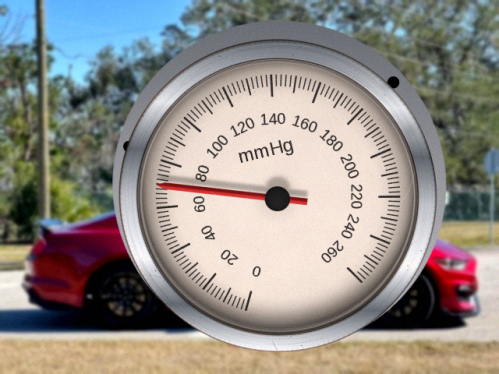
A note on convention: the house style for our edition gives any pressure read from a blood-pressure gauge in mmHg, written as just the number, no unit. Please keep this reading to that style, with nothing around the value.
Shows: 70
